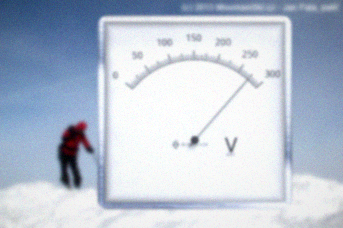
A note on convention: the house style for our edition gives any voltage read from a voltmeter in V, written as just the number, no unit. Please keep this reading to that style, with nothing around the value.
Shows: 275
